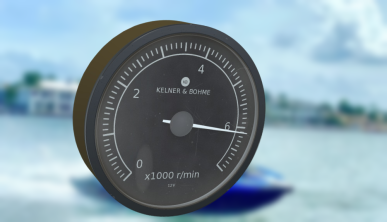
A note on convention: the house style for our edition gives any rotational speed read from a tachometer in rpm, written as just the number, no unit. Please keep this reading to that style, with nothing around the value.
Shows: 6100
